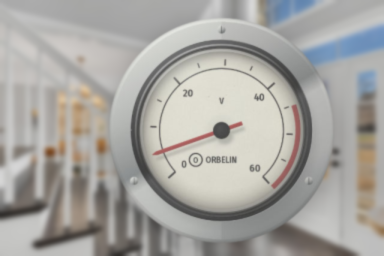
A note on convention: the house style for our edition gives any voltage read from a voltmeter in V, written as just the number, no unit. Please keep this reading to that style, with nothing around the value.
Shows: 5
